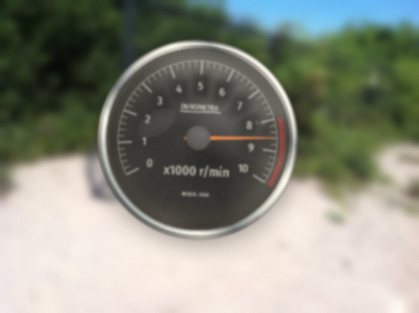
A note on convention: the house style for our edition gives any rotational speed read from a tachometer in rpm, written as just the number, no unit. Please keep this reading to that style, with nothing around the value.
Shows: 8600
